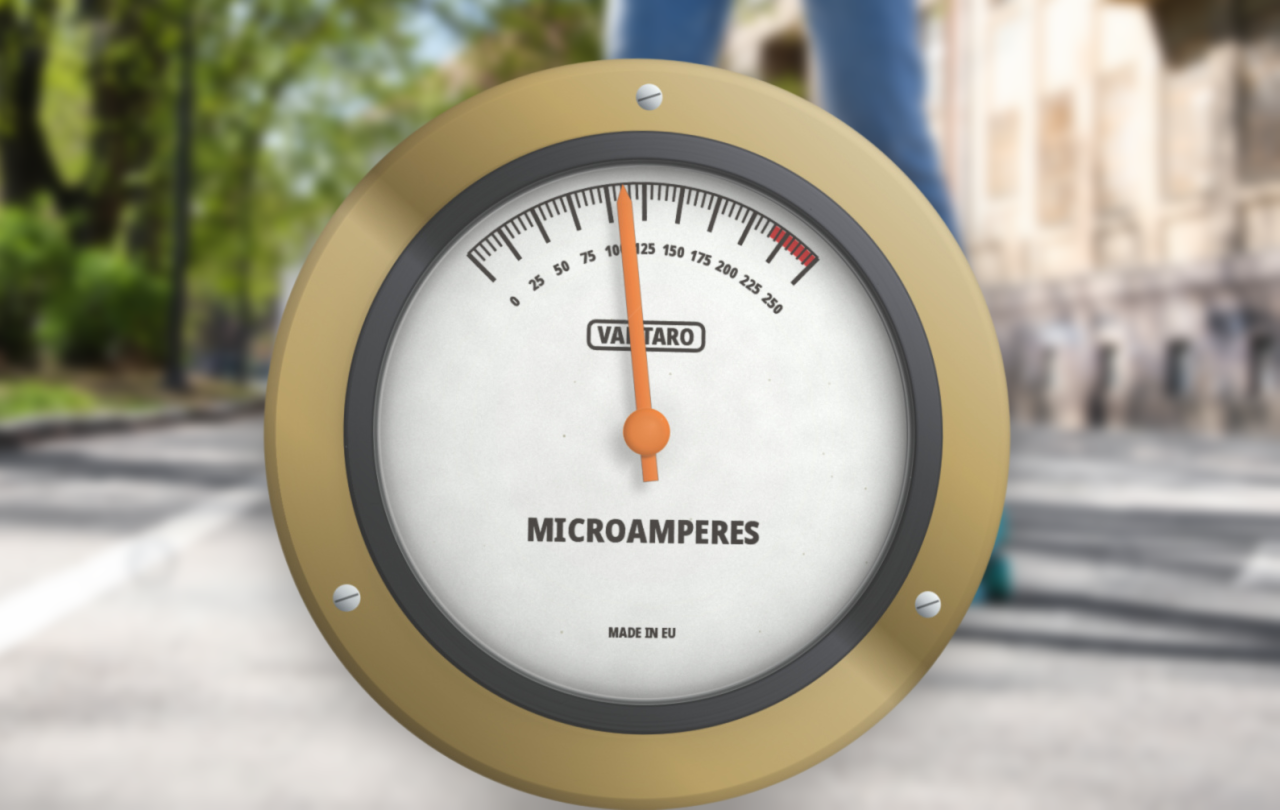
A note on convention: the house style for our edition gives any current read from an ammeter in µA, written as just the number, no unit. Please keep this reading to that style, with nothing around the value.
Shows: 110
